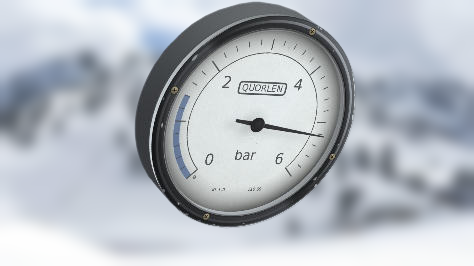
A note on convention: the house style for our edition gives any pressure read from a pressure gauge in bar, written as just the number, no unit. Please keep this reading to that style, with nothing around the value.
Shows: 5.2
